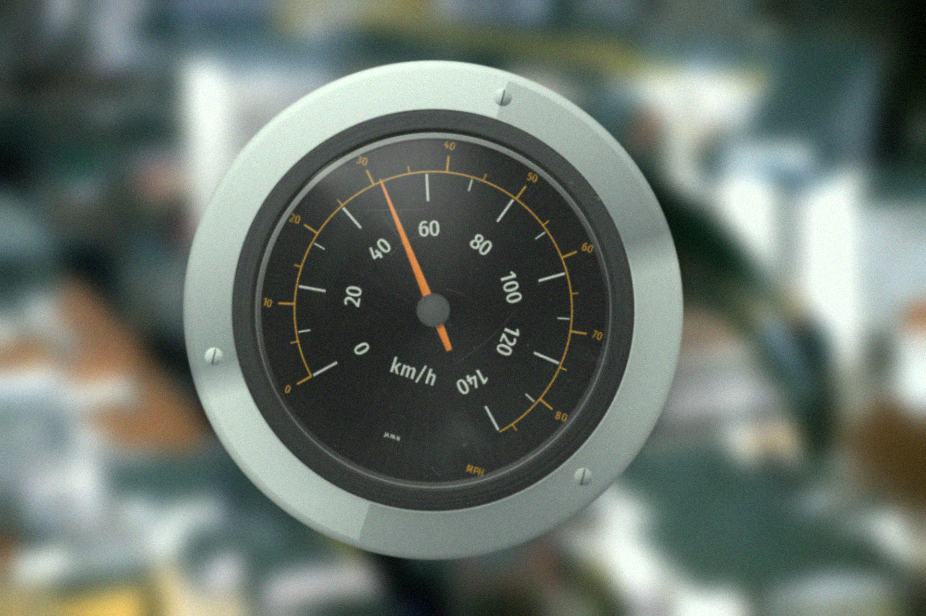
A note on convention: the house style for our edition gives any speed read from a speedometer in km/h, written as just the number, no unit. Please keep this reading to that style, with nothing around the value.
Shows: 50
